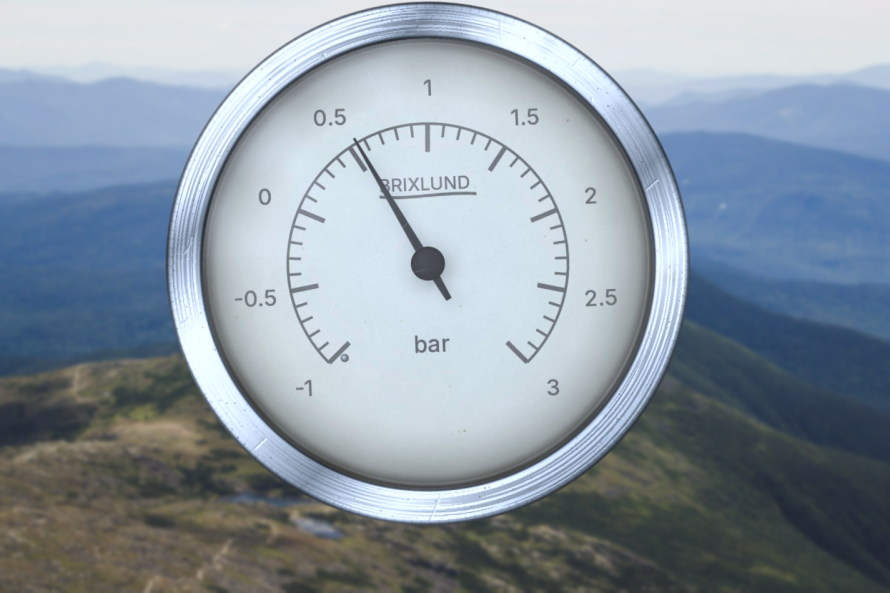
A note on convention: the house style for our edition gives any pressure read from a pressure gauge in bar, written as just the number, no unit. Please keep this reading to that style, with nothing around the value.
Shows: 0.55
